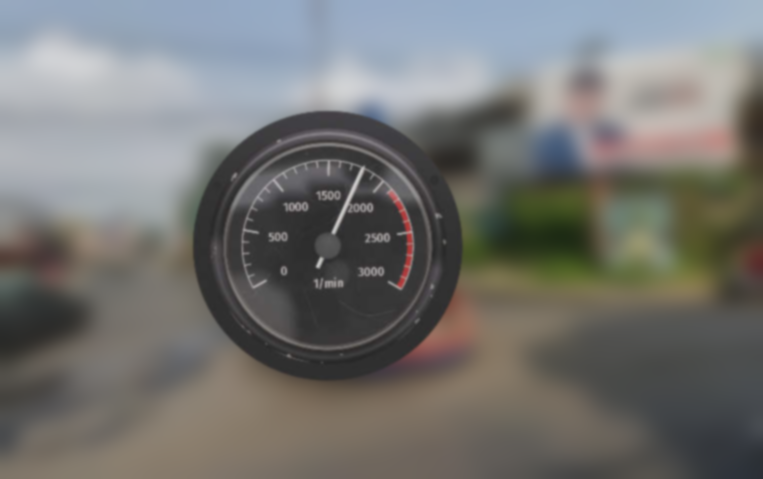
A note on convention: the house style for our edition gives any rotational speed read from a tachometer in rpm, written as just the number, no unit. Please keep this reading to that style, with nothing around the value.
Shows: 1800
